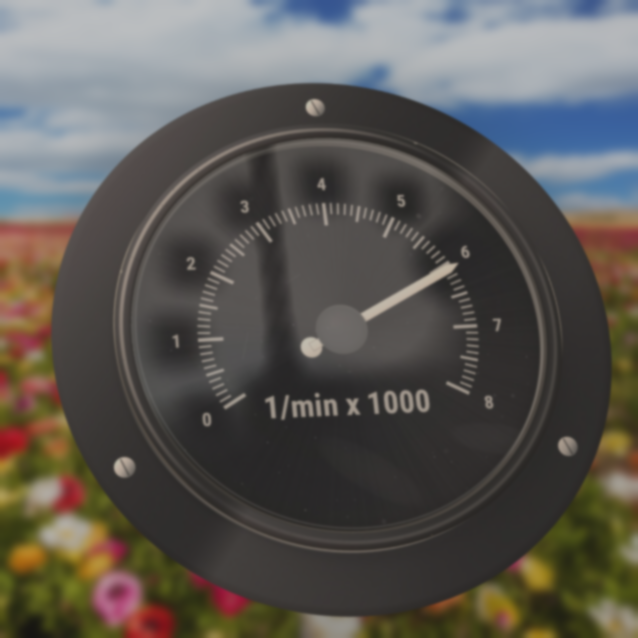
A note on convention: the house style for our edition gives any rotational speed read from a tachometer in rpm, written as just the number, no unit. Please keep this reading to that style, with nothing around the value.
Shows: 6100
